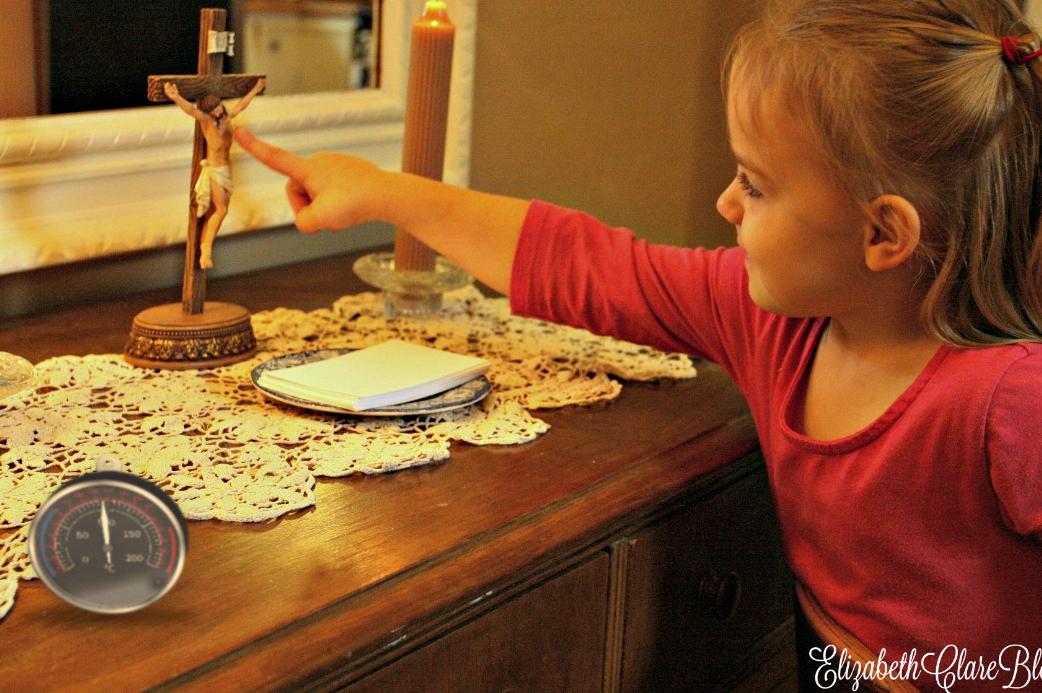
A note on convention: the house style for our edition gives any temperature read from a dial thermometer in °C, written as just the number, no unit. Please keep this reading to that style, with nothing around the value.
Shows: 100
